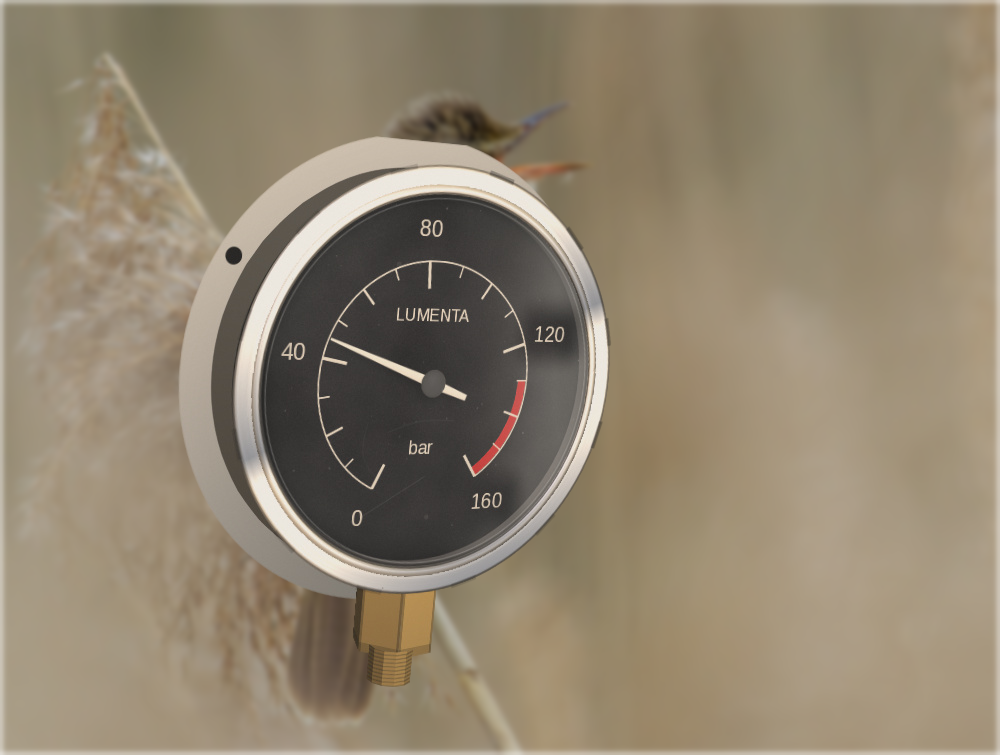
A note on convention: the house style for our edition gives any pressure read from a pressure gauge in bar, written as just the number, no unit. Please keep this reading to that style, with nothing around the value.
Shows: 45
